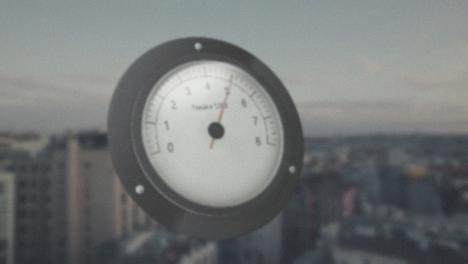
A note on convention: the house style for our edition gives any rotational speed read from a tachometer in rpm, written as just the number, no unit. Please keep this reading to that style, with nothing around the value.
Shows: 5000
